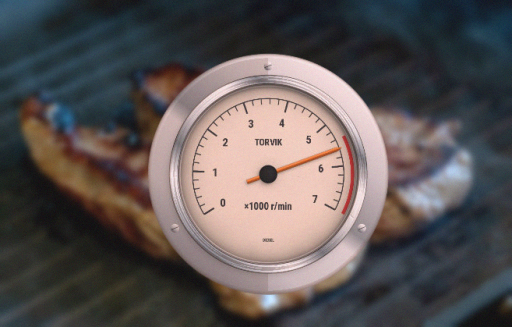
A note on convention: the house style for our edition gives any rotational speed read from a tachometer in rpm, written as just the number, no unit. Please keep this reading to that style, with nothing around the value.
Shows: 5600
